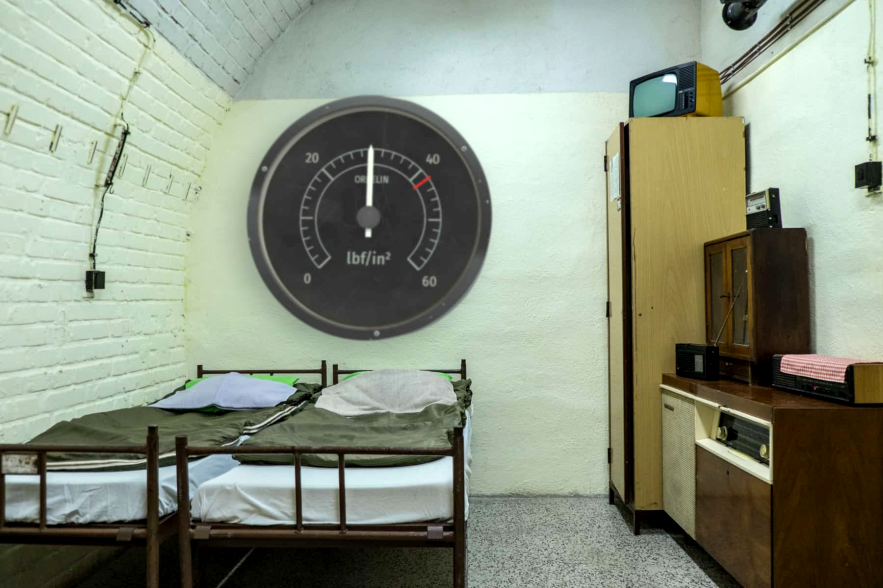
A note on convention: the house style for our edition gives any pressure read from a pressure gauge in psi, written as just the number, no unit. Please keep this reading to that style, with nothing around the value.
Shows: 30
